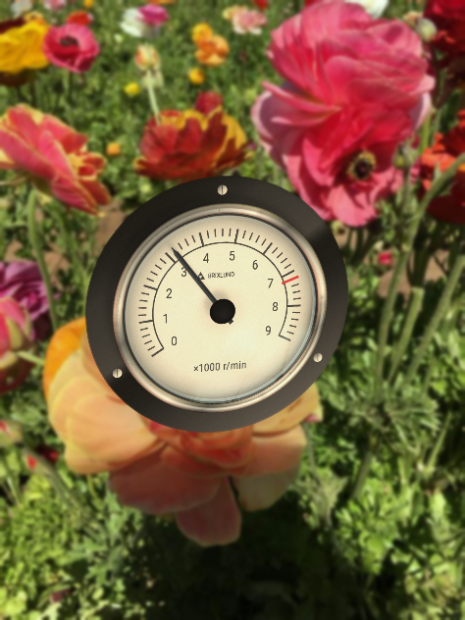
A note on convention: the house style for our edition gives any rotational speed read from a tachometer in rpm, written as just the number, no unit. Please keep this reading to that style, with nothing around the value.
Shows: 3200
